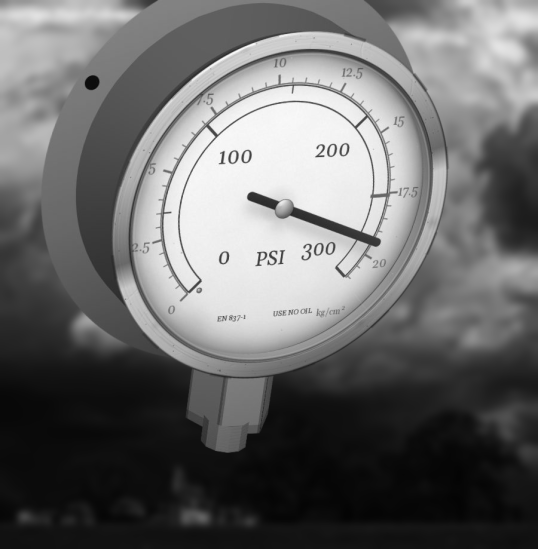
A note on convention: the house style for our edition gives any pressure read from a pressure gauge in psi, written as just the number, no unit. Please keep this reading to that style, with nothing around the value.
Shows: 275
